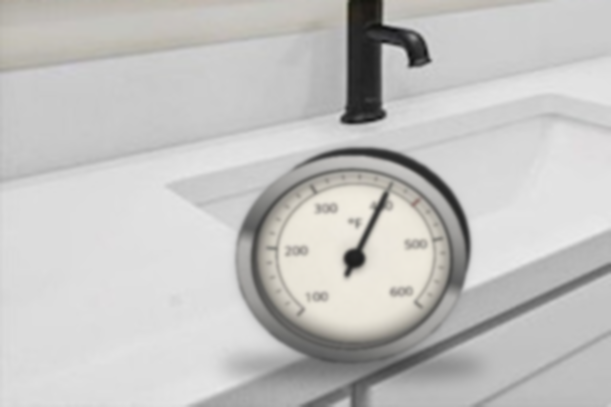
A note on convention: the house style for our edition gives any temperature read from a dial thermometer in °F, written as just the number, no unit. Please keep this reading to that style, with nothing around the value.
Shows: 400
